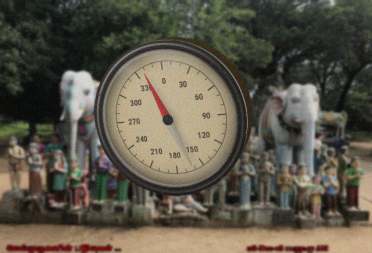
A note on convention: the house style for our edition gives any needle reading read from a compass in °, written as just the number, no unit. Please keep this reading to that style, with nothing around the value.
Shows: 340
